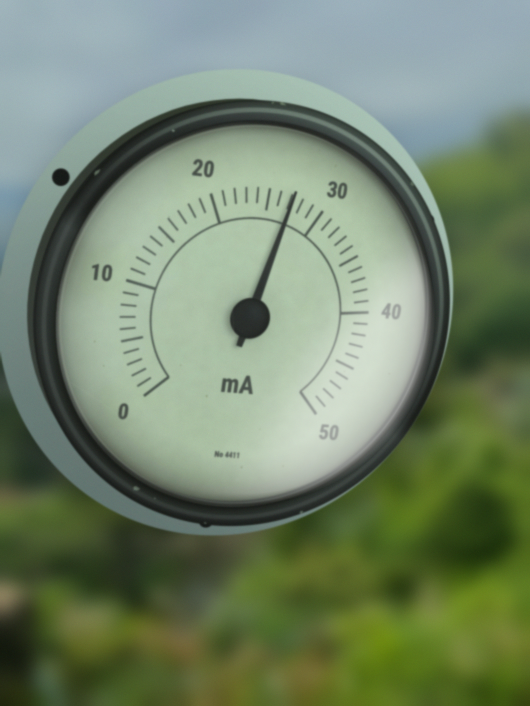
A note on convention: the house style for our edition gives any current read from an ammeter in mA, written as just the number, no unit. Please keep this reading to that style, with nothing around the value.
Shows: 27
